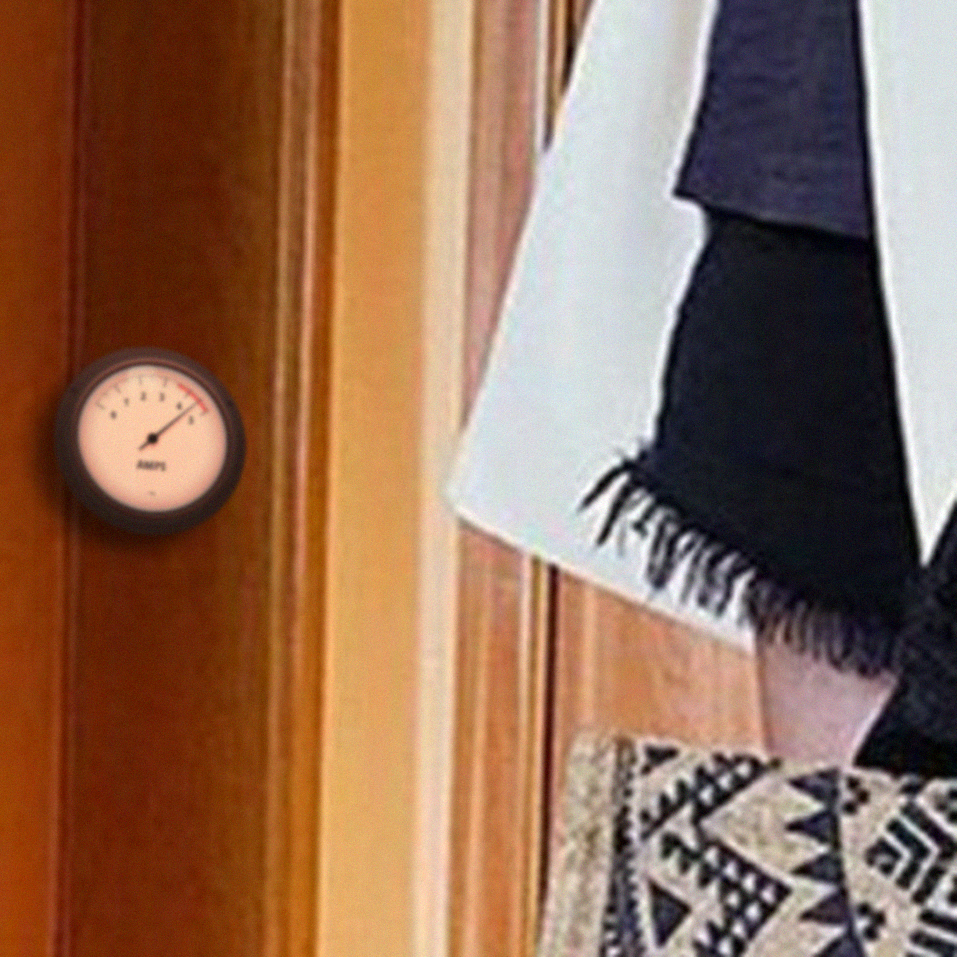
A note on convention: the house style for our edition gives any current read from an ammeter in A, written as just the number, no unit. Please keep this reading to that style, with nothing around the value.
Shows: 4.5
